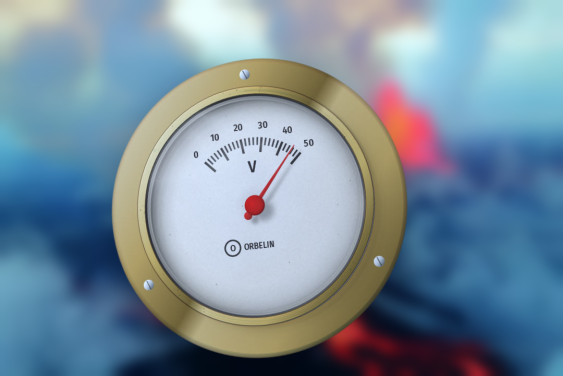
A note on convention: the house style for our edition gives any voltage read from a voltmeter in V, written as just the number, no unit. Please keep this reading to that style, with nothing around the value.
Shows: 46
